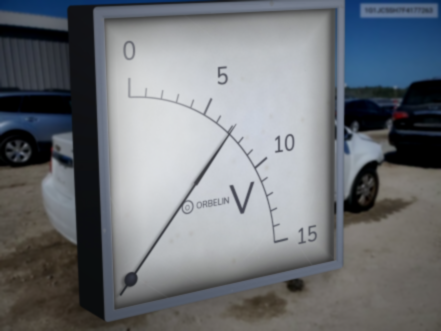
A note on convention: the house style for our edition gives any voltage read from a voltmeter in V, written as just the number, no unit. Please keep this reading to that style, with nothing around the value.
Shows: 7
